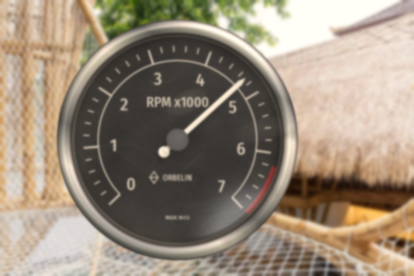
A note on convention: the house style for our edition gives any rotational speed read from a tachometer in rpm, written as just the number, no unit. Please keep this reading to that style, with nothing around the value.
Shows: 4700
